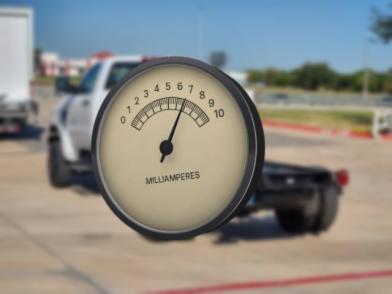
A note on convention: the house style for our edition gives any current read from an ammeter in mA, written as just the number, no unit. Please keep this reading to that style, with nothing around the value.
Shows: 7
